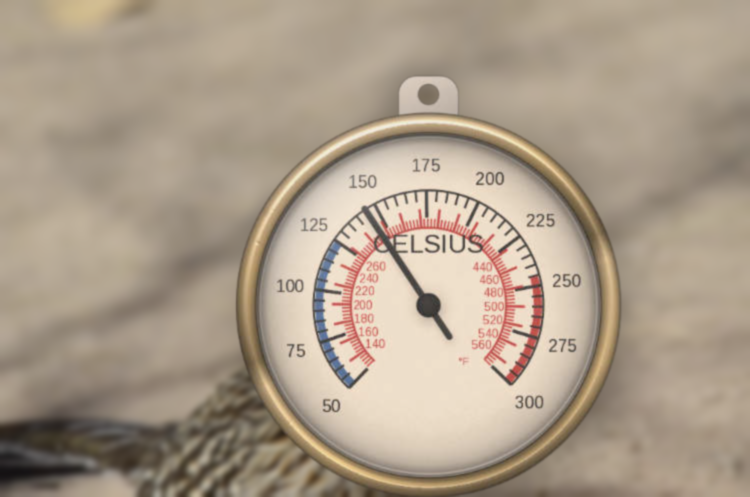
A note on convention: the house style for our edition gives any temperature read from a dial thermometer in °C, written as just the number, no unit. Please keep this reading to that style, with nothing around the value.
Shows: 145
